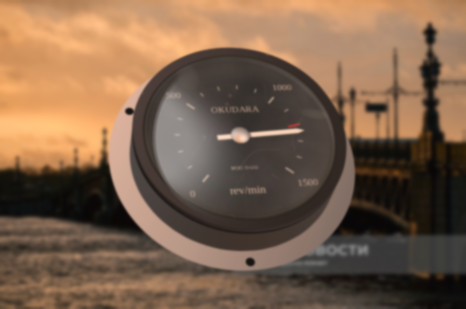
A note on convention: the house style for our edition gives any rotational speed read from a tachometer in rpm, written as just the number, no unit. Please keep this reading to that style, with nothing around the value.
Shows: 1250
